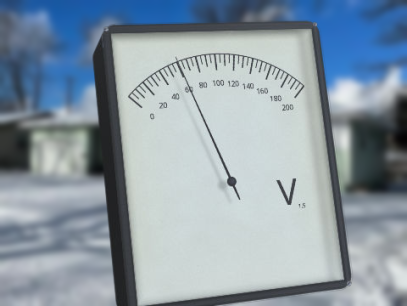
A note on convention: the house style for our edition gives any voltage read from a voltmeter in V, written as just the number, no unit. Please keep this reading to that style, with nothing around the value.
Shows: 60
